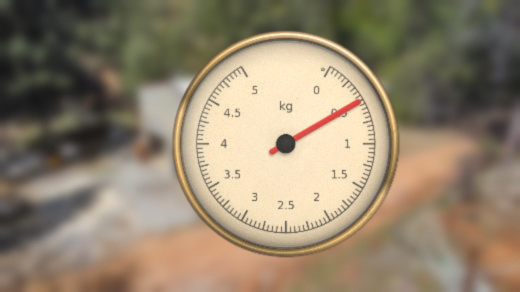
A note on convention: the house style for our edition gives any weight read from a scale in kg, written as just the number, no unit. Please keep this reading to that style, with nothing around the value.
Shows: 0.5
